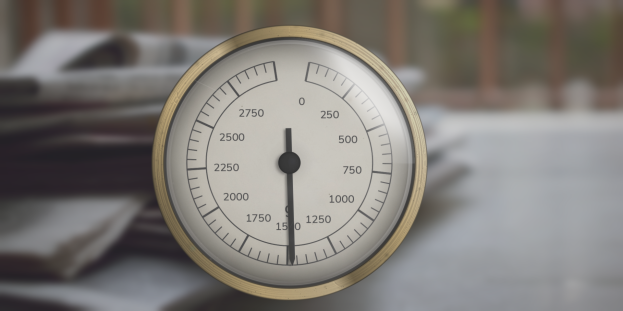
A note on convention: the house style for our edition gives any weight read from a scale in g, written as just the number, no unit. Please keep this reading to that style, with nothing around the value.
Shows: 1475
